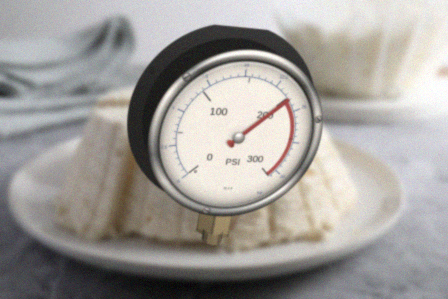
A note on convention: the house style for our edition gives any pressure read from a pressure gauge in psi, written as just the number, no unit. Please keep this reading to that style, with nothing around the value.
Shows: 200
